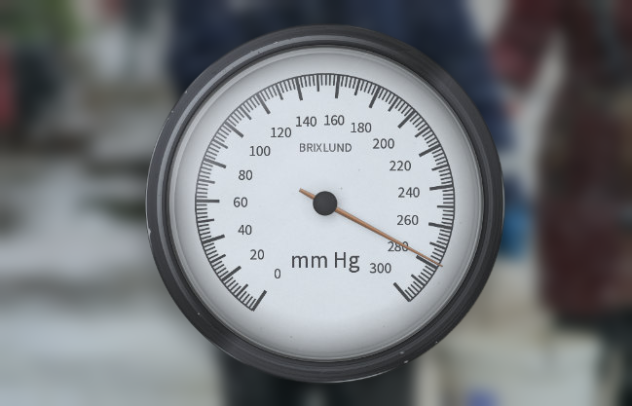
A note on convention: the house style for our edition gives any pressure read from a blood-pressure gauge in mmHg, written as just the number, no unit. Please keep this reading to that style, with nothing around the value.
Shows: 278
